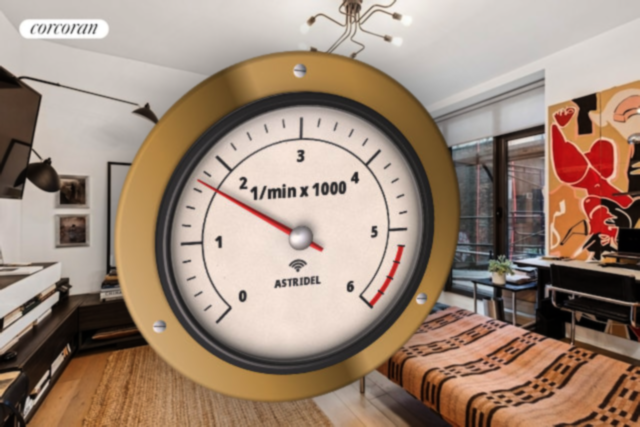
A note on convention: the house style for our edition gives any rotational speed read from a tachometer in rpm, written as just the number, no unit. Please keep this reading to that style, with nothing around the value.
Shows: 1700
